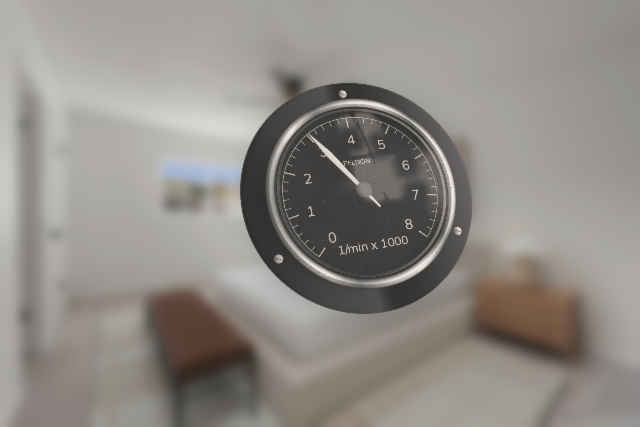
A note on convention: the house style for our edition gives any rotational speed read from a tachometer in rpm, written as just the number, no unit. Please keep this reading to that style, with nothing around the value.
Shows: 3000
